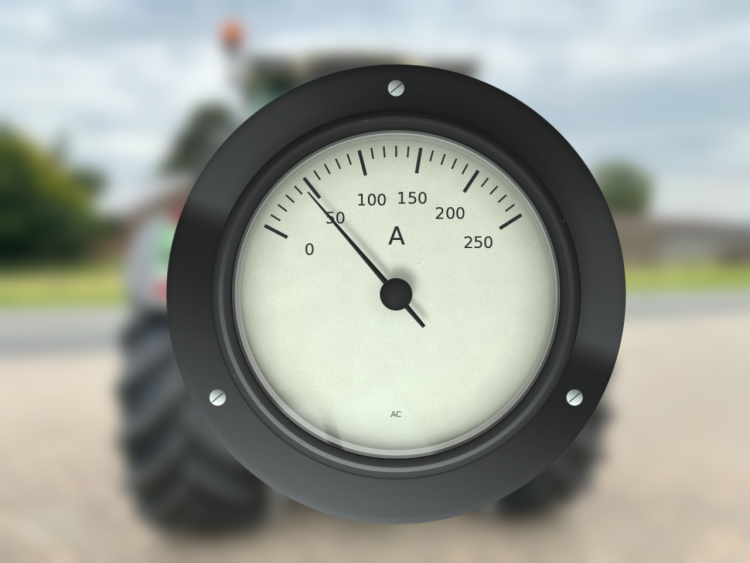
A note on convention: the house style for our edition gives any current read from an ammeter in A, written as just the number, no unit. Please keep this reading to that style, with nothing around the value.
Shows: 45
